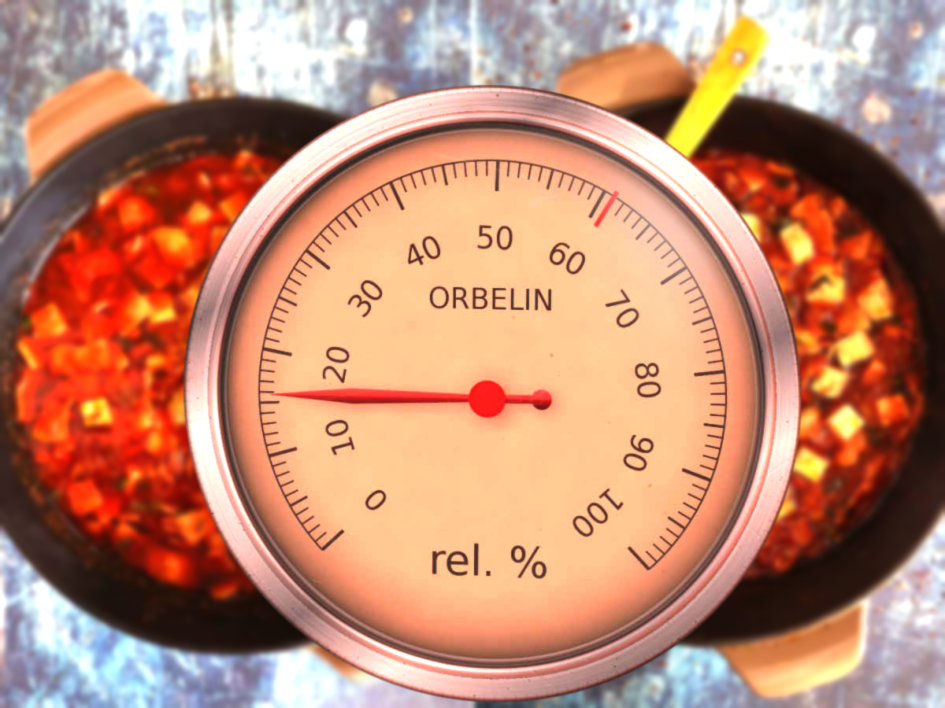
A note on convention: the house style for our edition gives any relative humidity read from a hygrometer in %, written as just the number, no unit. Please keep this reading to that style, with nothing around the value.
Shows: 16
